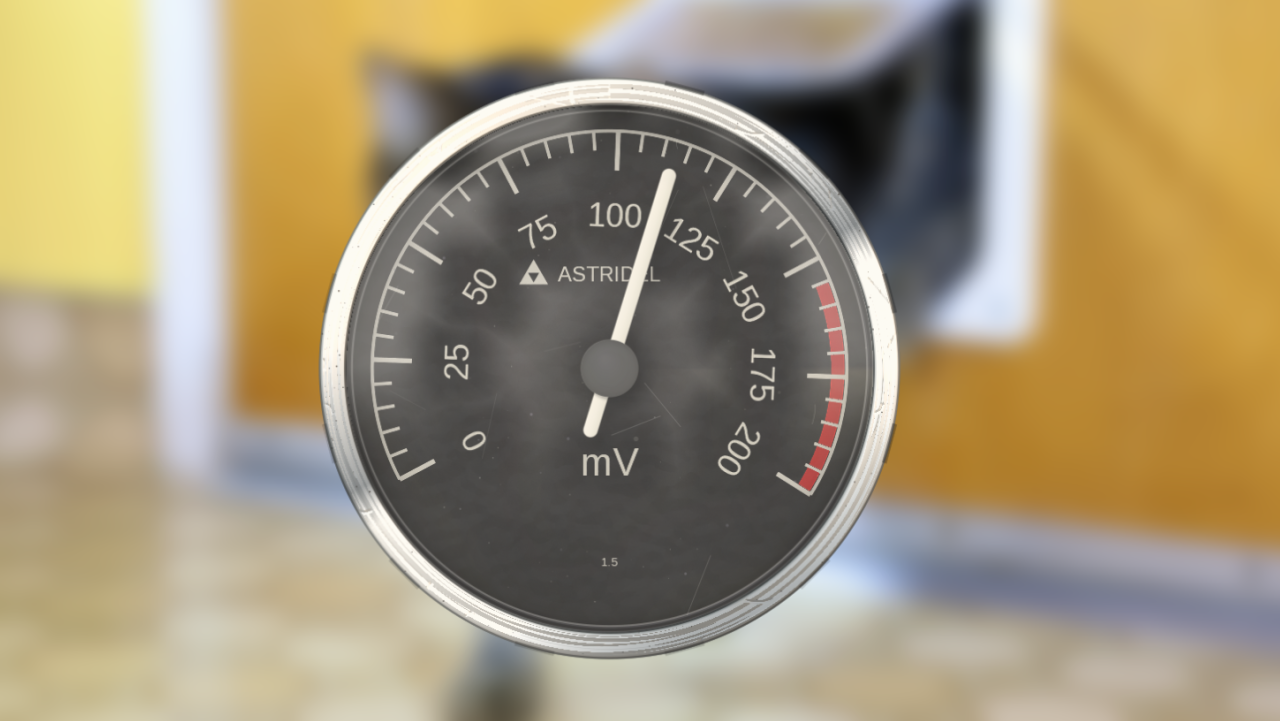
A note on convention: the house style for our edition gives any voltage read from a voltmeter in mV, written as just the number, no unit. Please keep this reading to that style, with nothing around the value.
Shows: 112.5
